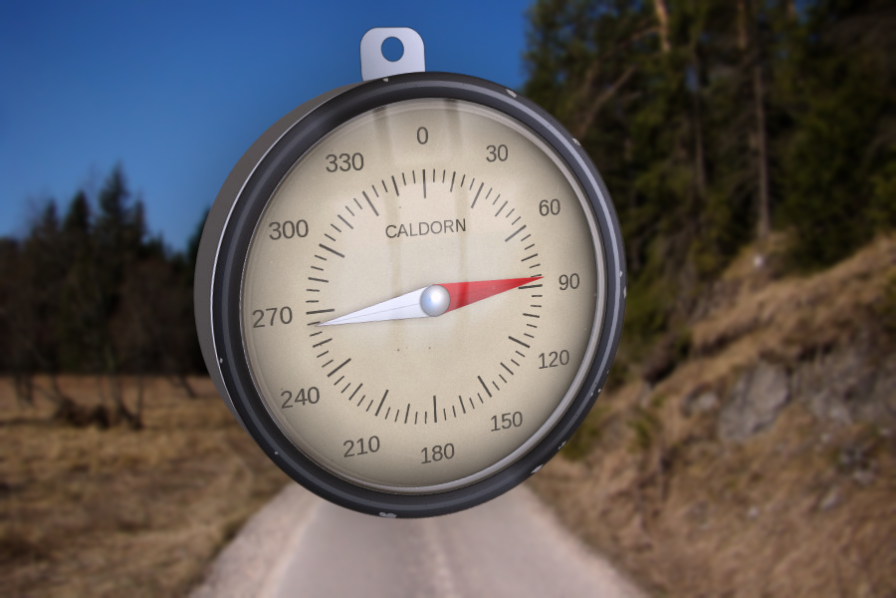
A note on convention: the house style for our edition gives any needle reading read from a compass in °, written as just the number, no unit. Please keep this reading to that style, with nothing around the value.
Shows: 85
